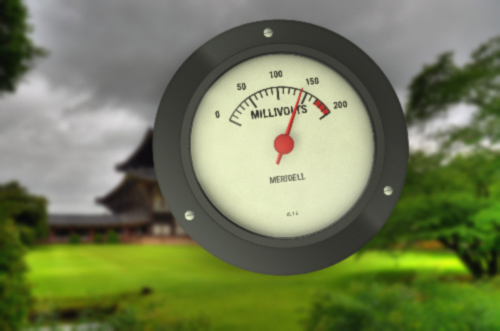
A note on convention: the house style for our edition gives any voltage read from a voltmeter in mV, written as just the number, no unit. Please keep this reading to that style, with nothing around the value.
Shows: 140
